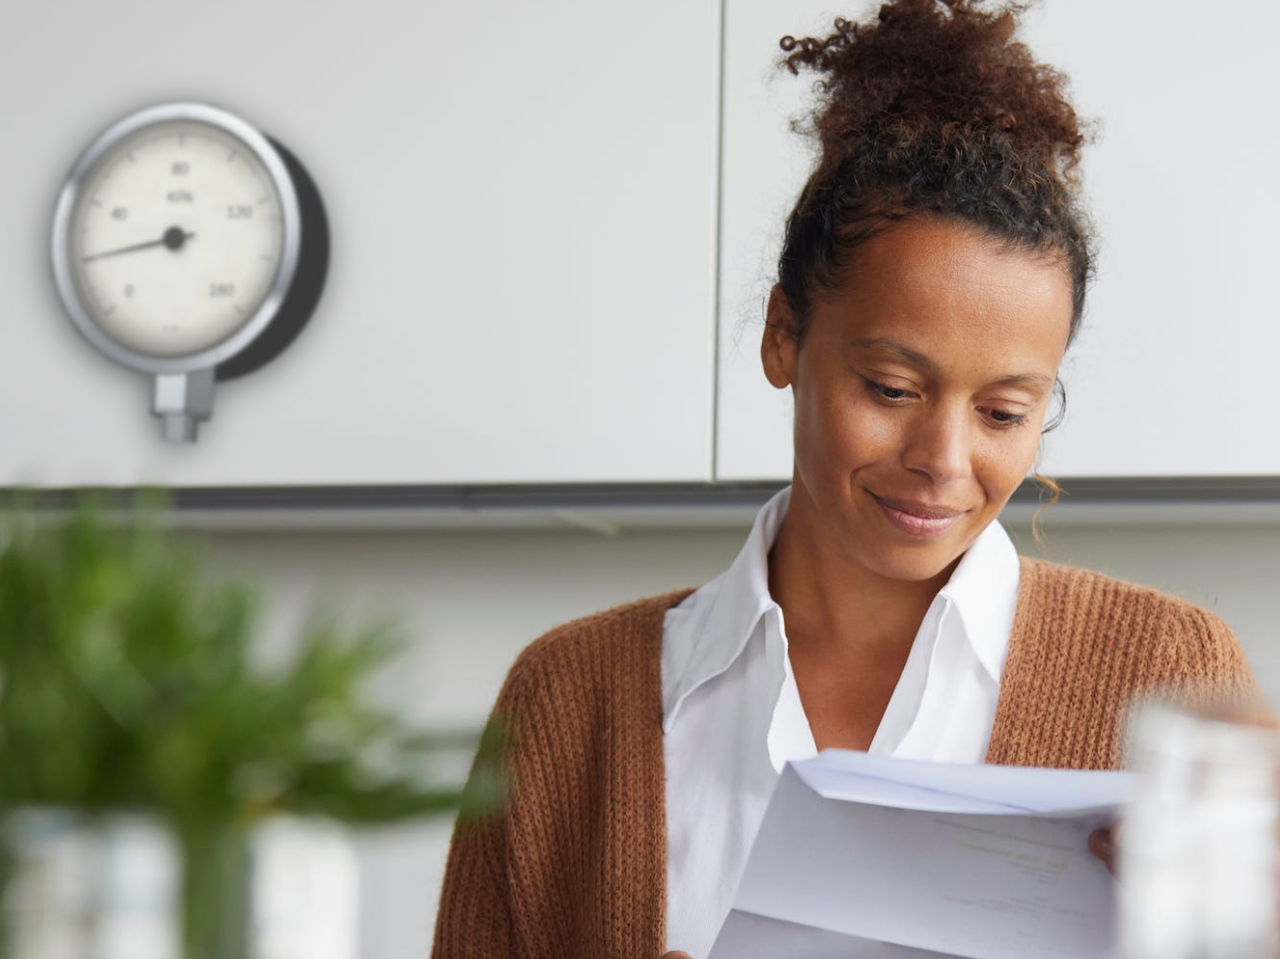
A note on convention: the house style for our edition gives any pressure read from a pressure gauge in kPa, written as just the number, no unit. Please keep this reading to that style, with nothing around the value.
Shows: 20
